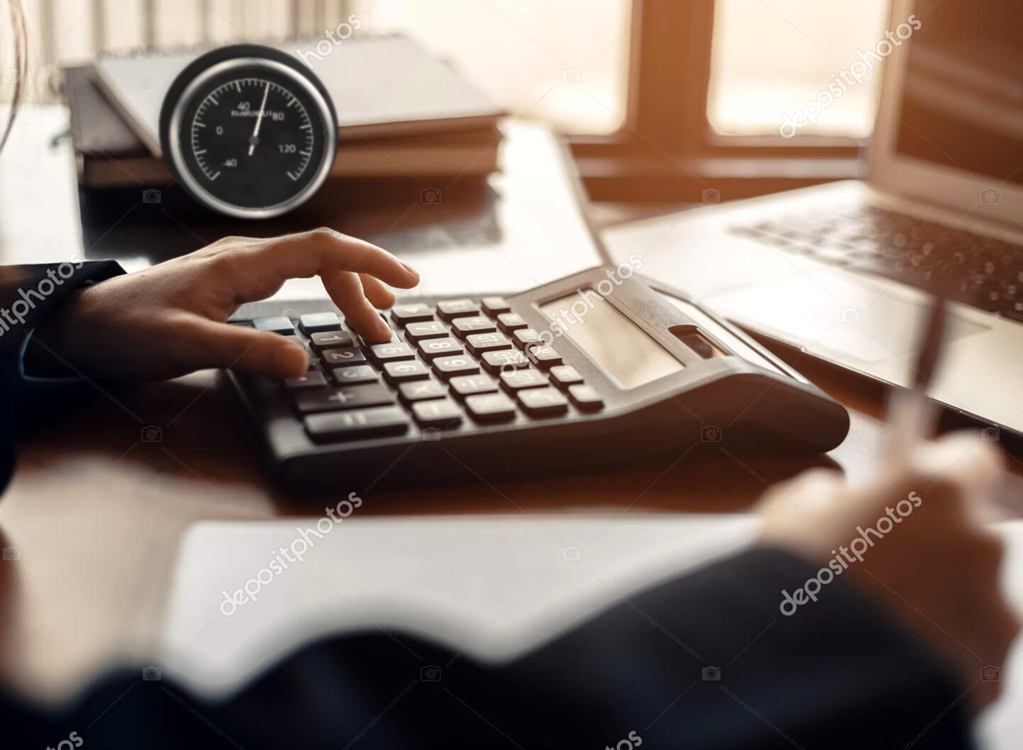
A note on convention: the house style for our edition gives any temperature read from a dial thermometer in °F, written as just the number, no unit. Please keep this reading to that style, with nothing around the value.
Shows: 60
